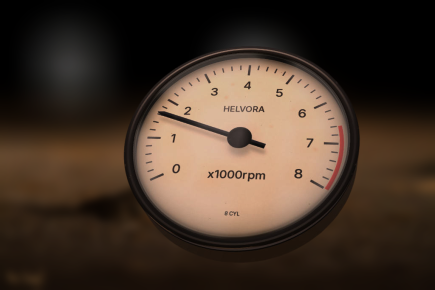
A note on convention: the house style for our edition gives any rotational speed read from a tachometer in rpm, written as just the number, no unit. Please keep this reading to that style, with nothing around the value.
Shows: 1600
